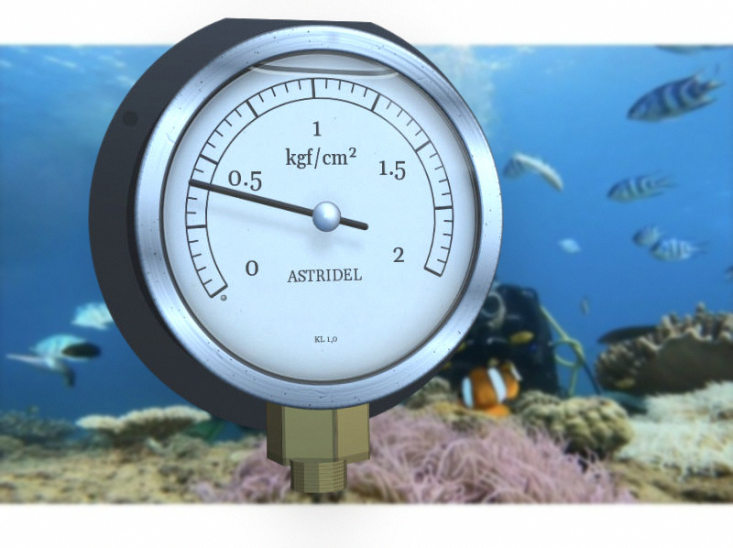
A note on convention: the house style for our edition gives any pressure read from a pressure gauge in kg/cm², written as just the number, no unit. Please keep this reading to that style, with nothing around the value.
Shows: 0.4
